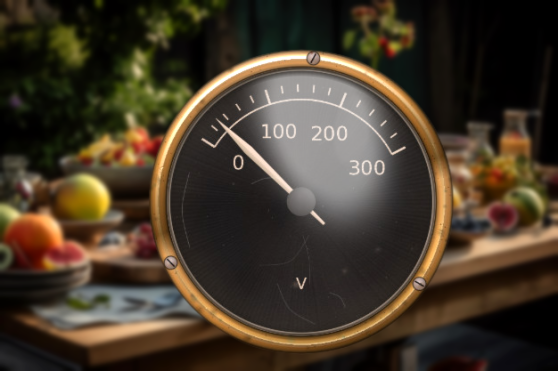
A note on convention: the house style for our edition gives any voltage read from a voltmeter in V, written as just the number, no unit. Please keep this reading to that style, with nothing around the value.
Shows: 30
